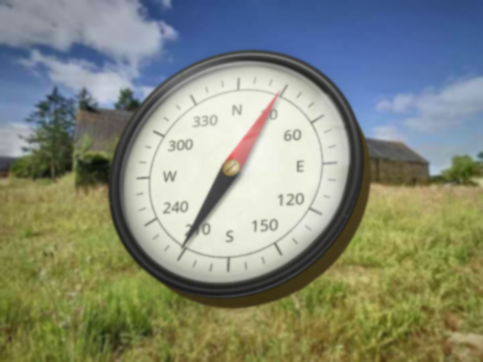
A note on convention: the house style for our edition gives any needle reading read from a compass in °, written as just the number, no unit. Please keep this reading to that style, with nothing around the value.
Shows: 30
